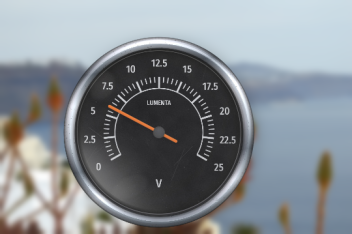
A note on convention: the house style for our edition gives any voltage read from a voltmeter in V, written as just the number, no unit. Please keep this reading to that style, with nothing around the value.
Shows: 6
